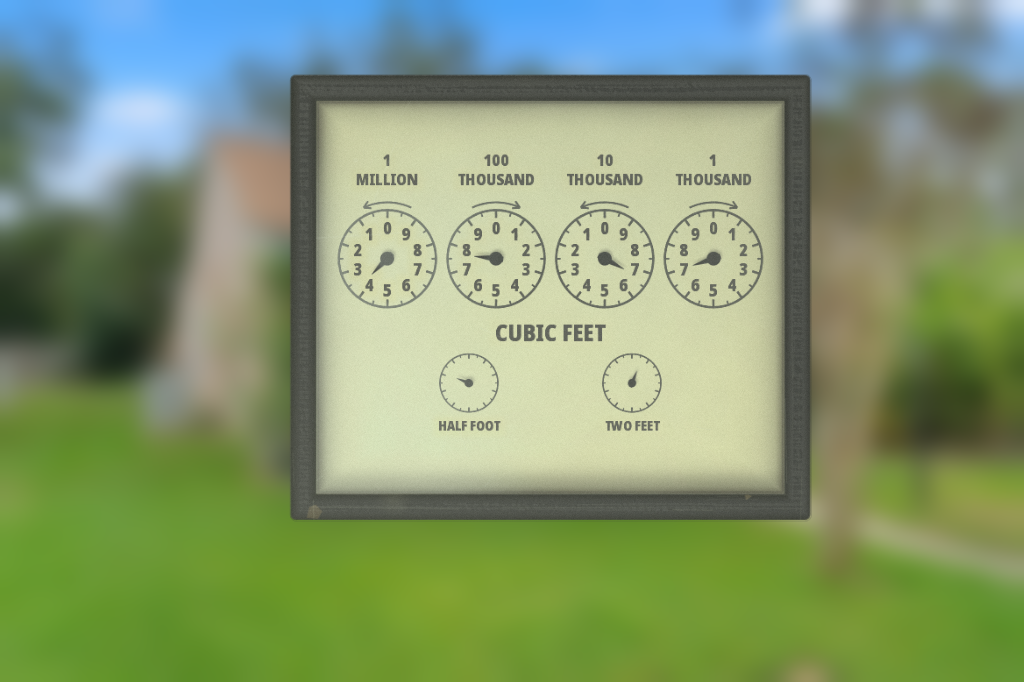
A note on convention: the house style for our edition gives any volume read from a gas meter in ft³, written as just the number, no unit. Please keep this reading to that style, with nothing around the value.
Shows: 376700
